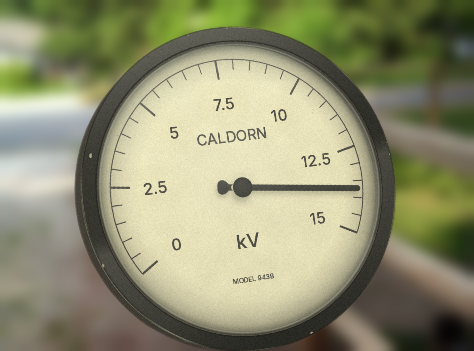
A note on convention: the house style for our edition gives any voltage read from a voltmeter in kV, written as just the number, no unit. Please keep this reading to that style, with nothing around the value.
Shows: 13.75
